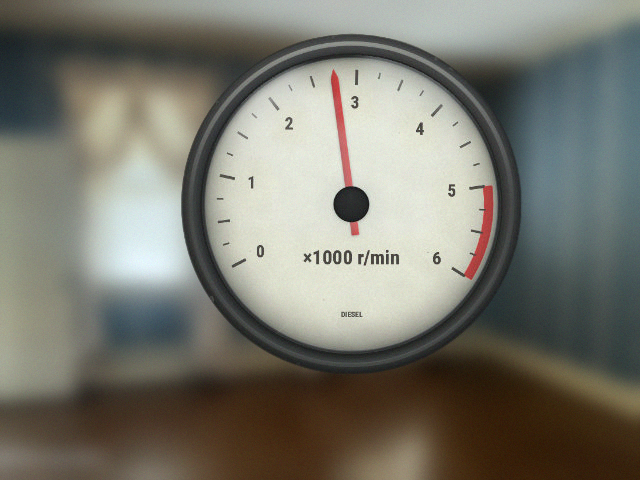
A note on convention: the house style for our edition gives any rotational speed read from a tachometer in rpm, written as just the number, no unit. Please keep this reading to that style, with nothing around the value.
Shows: 2750
